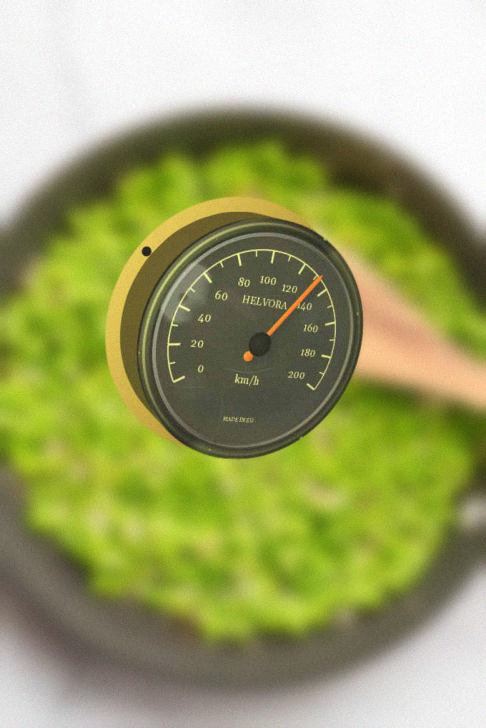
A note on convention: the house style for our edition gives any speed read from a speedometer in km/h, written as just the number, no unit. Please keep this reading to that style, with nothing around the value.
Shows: 130
